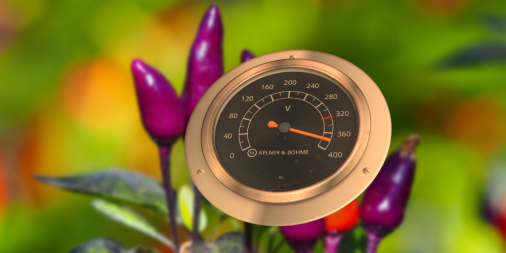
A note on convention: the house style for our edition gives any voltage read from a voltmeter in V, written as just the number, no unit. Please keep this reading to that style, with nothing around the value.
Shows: 380
